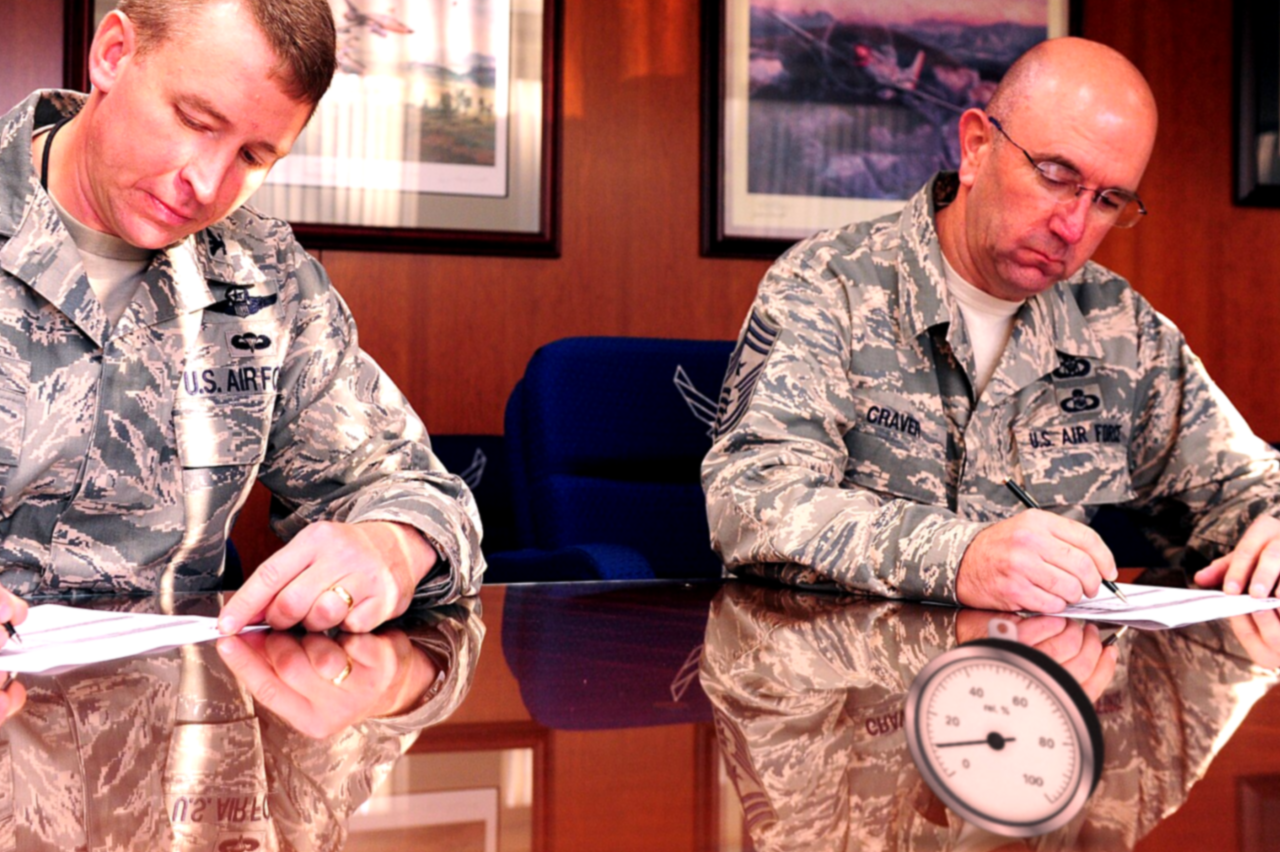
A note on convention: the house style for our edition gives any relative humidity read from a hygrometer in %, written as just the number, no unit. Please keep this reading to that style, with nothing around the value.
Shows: 10
